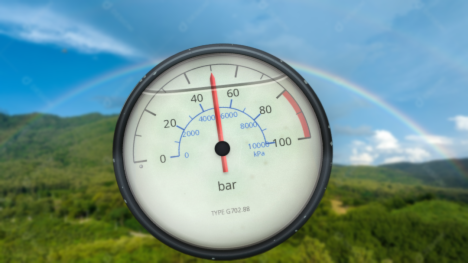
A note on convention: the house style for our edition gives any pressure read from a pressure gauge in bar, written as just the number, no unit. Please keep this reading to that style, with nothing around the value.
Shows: 50
